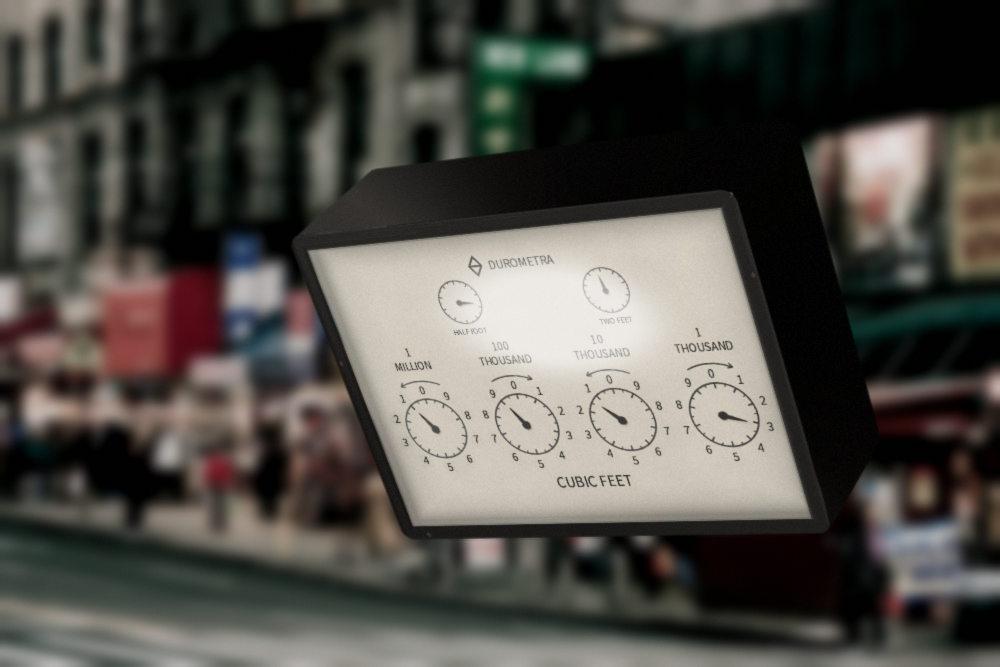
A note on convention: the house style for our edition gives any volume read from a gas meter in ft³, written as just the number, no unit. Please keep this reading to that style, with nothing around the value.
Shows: 91300
